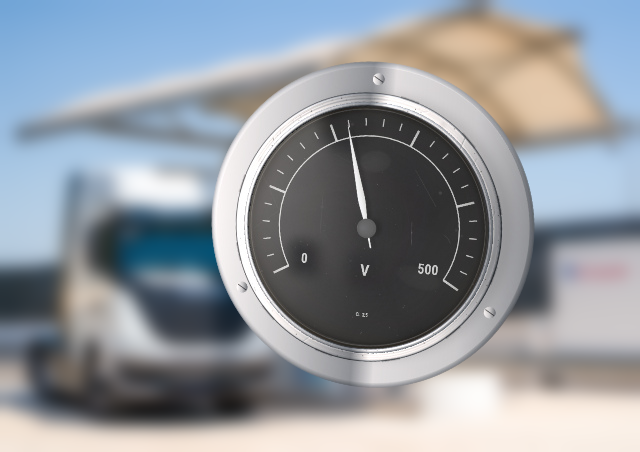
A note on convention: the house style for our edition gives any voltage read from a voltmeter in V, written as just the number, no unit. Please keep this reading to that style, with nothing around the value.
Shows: 220
